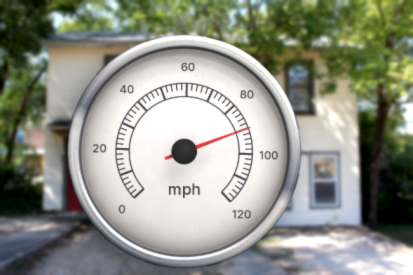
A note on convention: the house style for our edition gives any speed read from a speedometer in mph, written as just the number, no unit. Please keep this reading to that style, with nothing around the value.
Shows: 90
